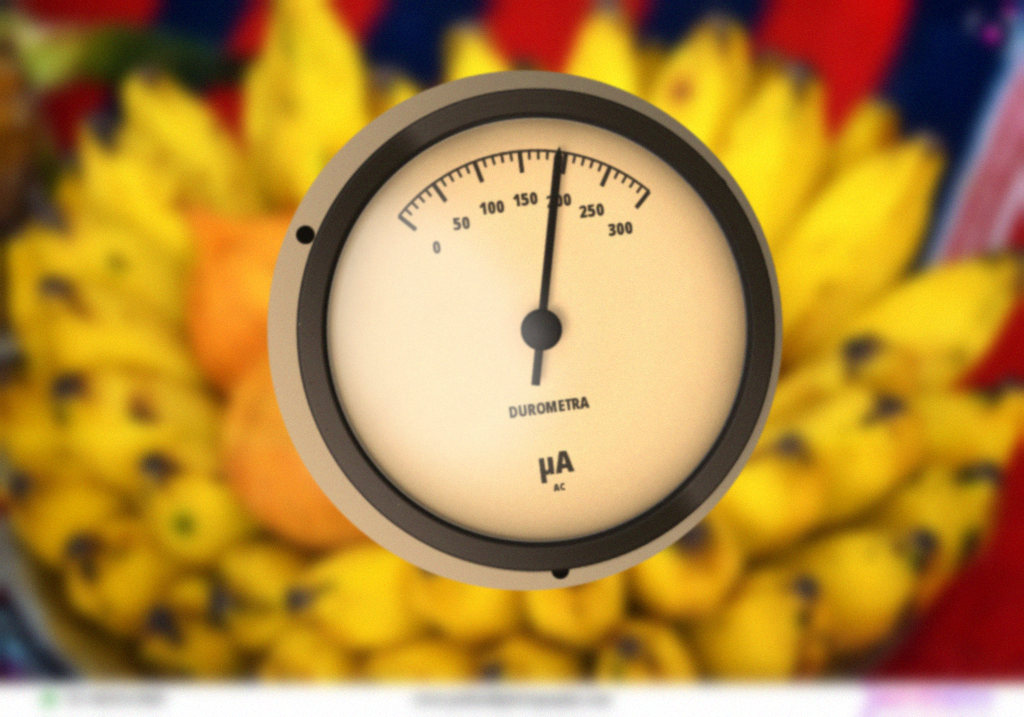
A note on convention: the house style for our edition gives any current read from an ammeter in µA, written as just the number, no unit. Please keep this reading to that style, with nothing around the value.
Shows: 190
